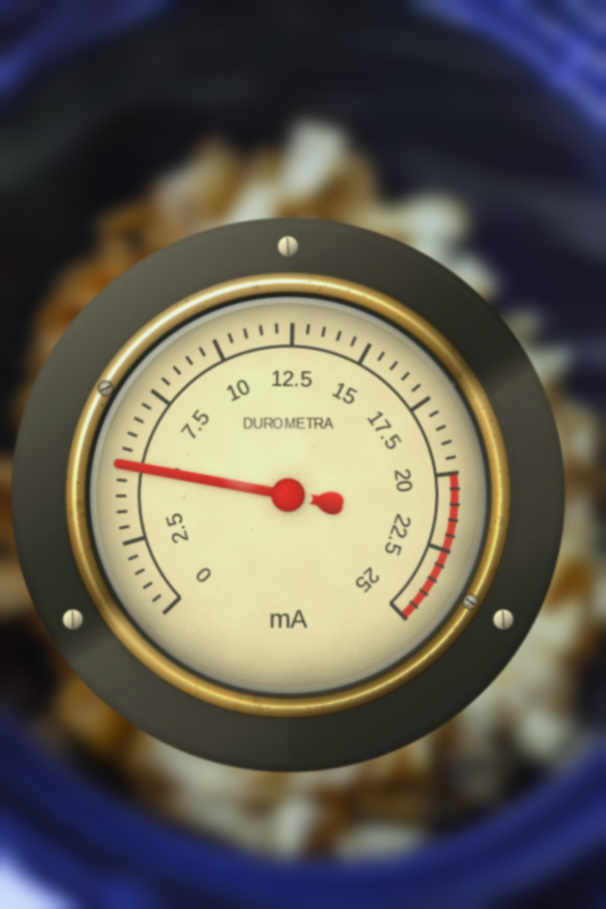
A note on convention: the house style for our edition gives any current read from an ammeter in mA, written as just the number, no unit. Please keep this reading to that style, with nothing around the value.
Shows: 5
